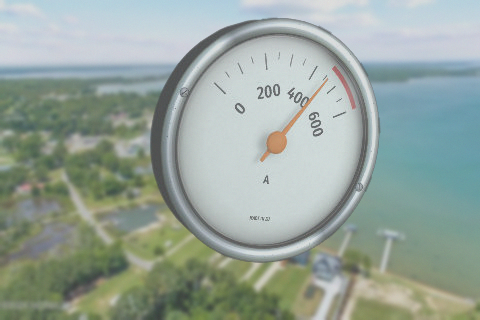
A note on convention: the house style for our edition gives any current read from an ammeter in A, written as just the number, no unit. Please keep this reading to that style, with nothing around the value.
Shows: 450
